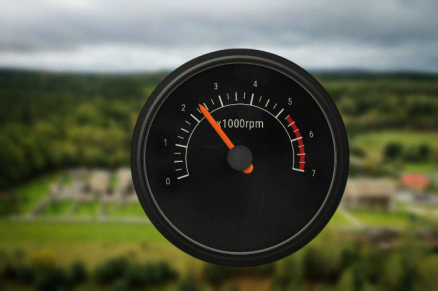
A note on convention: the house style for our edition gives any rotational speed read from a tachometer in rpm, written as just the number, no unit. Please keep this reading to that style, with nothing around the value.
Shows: 2375
